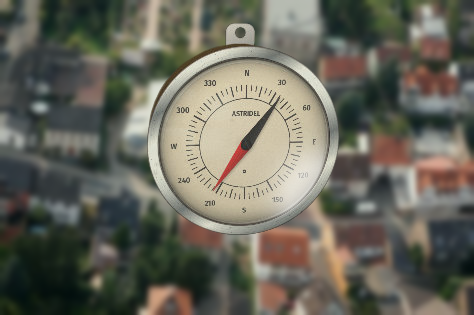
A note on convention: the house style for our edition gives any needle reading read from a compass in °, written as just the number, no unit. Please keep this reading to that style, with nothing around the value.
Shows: 215
